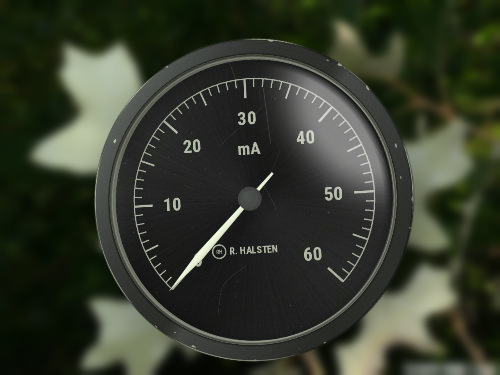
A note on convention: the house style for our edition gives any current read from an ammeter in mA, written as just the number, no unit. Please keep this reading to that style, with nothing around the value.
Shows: 0
